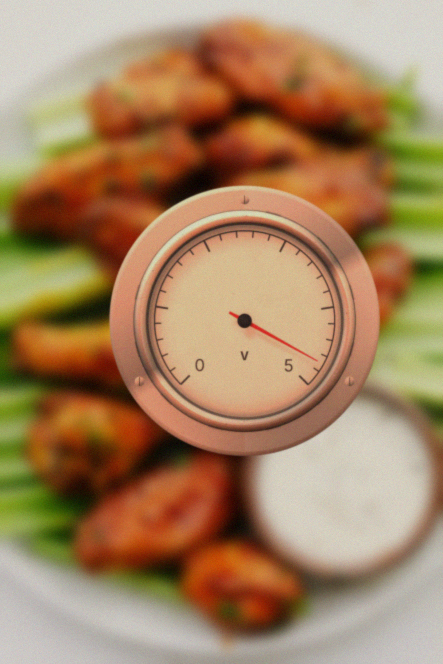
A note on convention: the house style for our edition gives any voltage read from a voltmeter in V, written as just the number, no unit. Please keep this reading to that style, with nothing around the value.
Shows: 4.7
